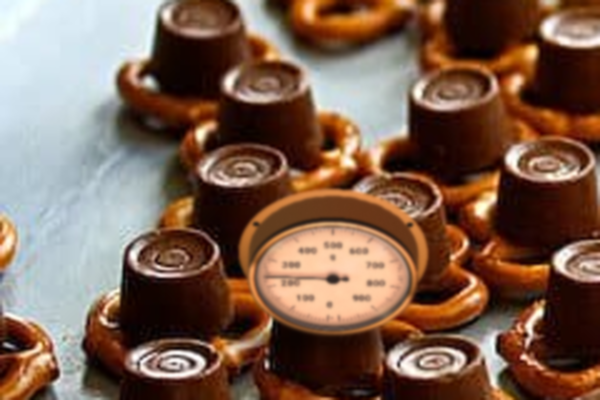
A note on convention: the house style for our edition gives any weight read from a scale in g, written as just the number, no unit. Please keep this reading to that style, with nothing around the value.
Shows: 250
